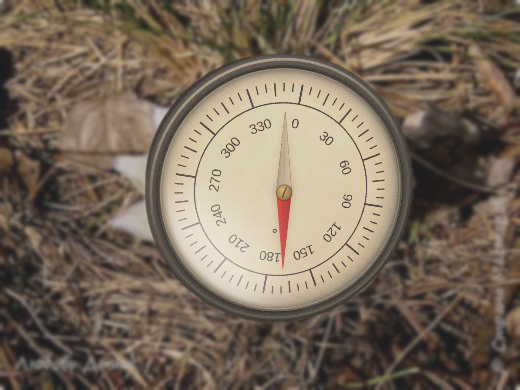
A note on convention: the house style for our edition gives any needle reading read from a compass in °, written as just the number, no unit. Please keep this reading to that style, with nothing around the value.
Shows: 170
